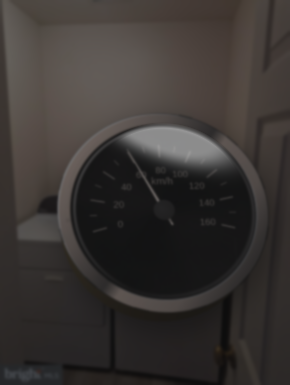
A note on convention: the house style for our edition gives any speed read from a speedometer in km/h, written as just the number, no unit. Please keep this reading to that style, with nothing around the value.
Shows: 60
